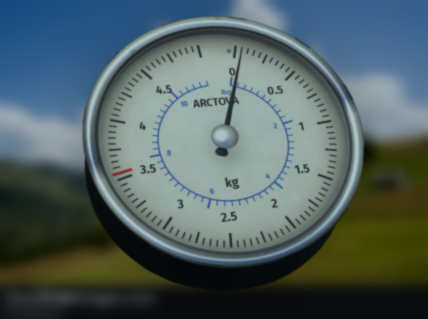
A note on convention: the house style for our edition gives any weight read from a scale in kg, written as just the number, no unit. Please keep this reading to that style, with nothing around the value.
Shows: 0.05
